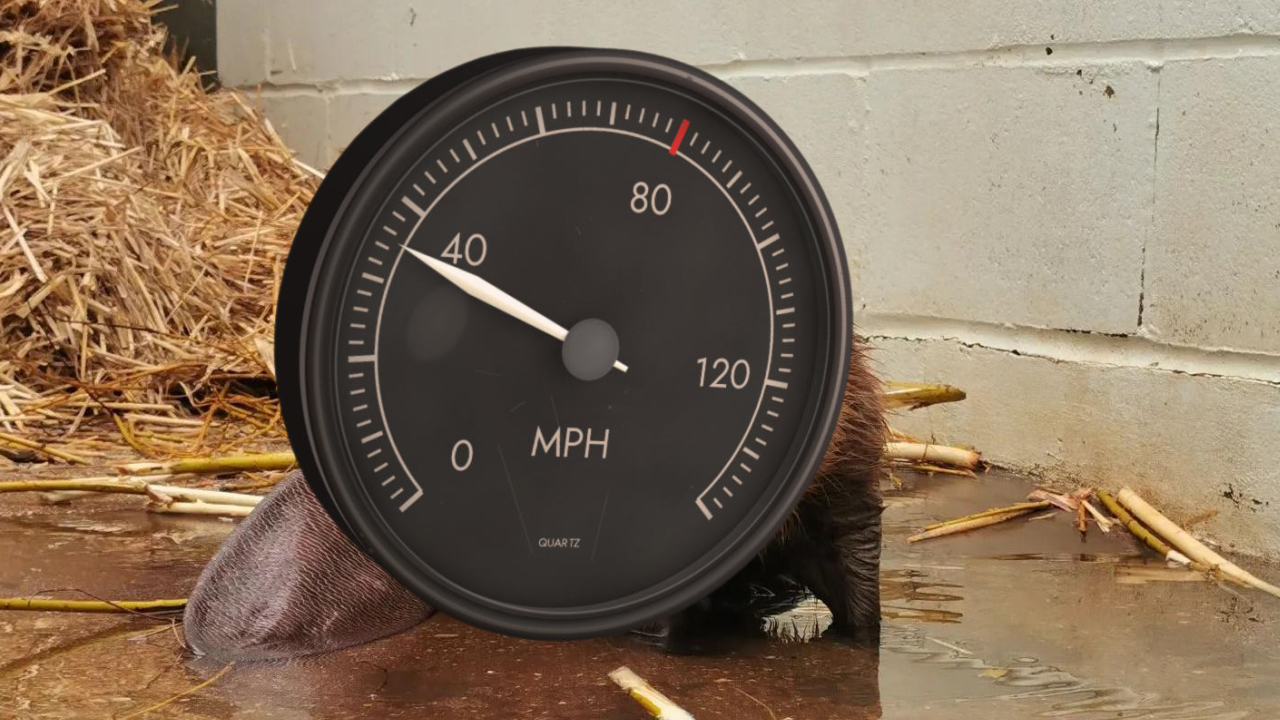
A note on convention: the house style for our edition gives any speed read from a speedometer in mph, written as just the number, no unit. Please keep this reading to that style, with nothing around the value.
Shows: 35
